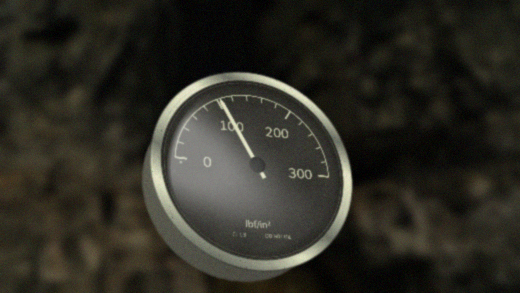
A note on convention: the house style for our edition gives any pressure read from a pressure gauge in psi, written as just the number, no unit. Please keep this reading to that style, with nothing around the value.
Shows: 100
